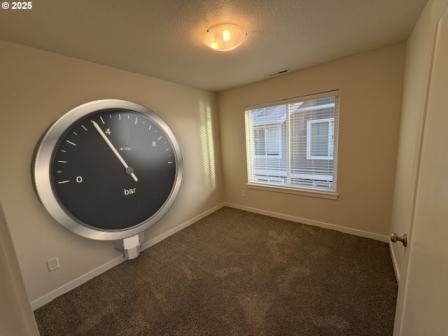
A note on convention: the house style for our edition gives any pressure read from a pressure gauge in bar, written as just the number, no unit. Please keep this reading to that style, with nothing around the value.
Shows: 3.5
